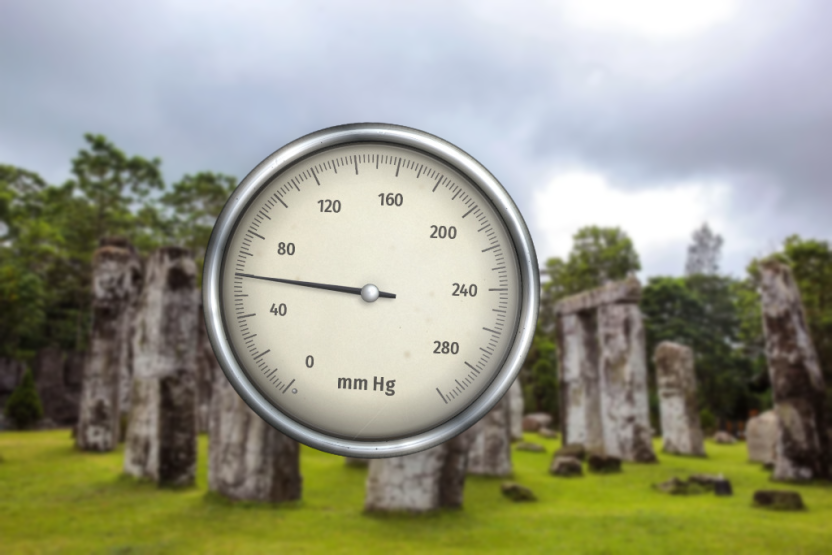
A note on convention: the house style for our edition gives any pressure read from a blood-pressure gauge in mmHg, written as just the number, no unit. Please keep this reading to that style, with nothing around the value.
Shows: 60
